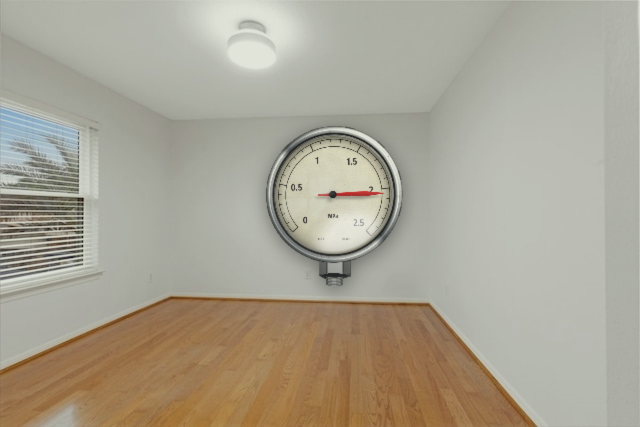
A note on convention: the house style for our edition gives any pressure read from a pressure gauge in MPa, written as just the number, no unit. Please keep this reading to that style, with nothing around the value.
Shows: 2.05
